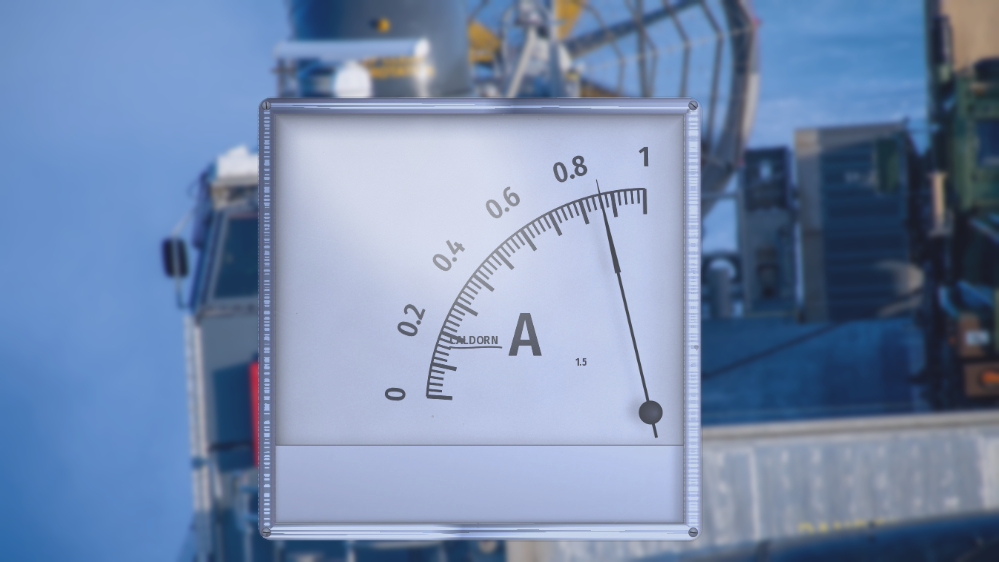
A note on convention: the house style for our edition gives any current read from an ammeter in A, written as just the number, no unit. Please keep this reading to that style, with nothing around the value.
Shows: 0.86
